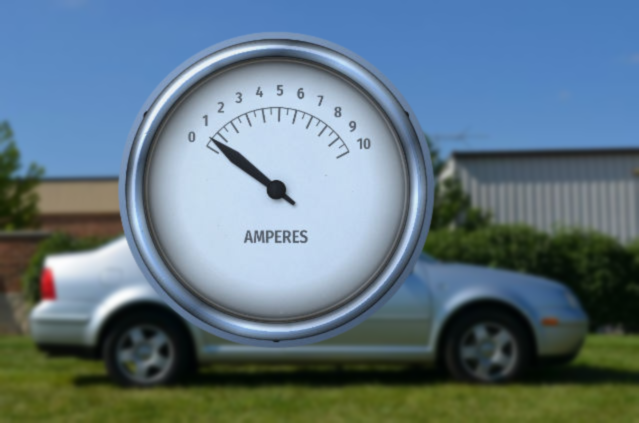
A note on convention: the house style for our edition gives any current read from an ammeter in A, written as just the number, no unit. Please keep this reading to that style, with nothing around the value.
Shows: 0.5
